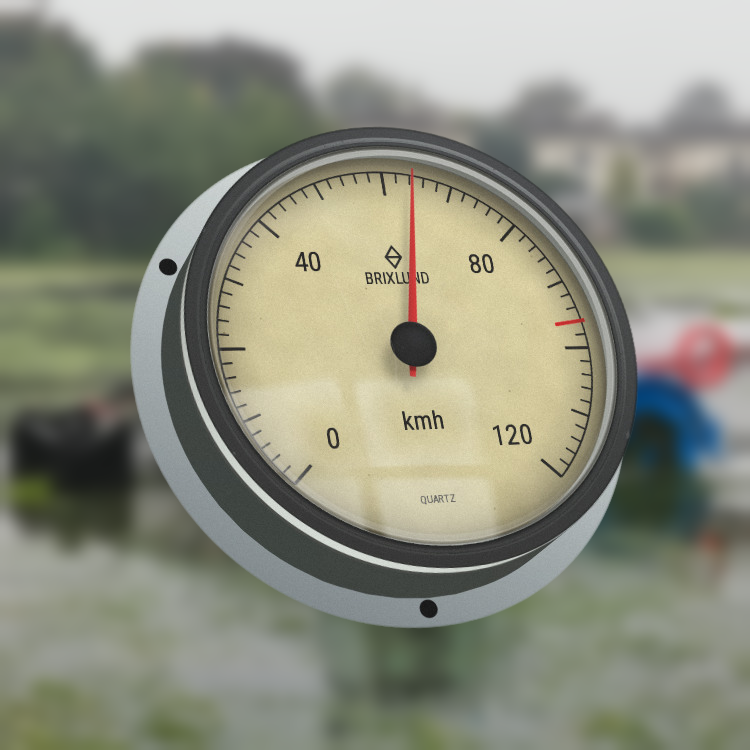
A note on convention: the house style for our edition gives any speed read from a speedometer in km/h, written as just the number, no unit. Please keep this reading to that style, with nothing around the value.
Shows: 64
